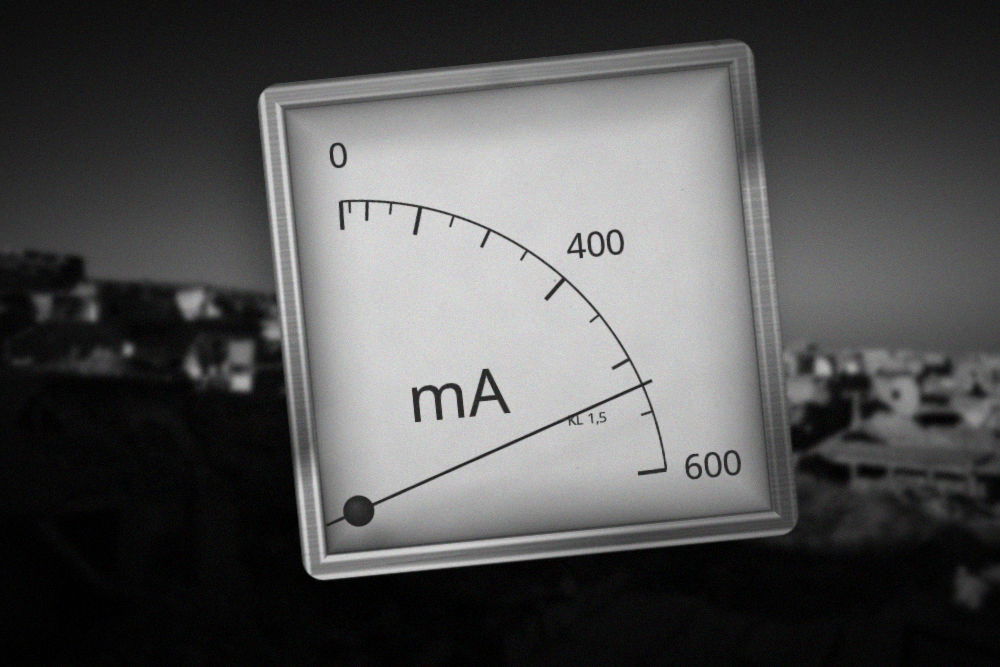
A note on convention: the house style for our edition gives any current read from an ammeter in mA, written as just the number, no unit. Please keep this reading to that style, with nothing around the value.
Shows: 525
